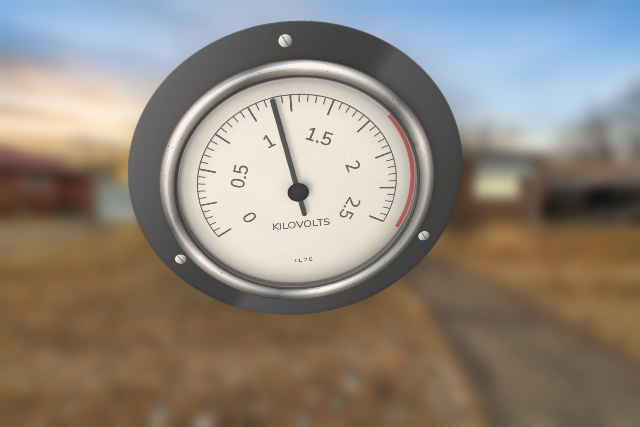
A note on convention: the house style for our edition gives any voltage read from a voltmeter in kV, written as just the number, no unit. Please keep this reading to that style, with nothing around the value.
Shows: 1.15
